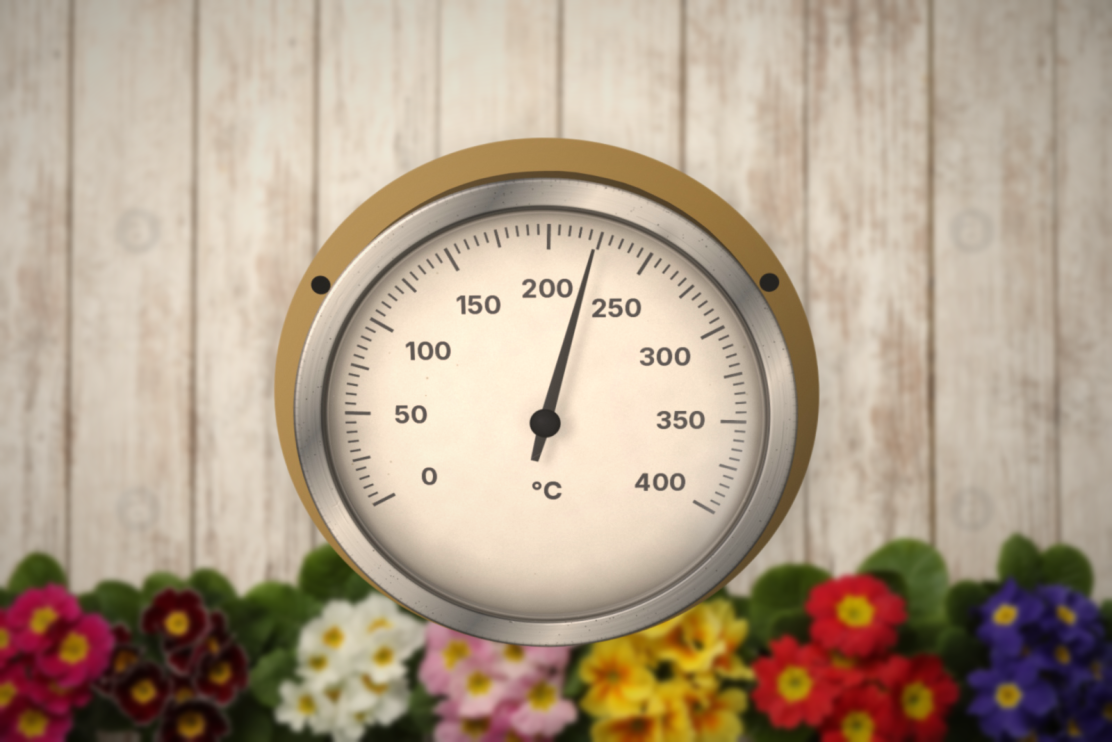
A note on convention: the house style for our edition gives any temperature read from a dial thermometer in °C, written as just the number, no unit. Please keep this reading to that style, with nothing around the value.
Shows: 222.5
